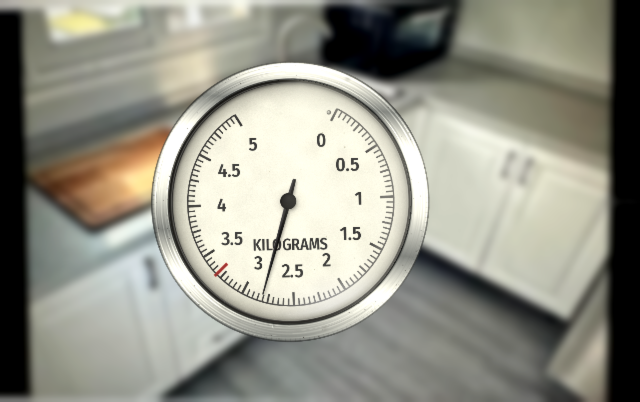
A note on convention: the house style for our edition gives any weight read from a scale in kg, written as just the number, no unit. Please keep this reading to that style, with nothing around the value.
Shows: 2.8
